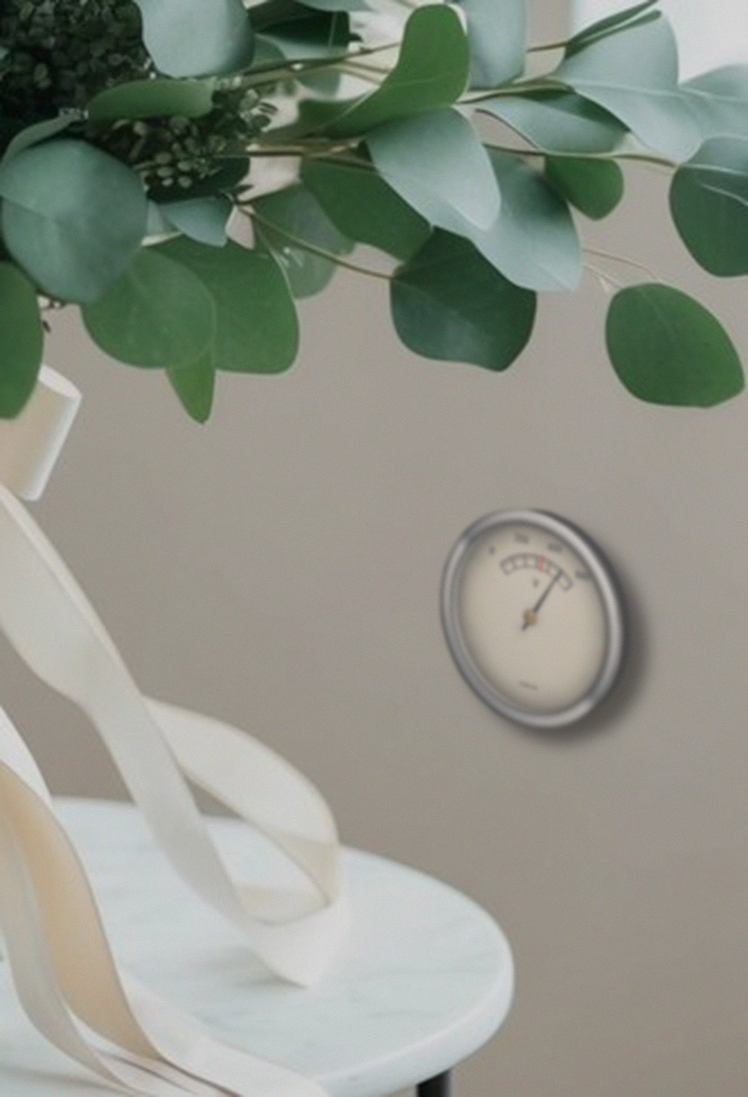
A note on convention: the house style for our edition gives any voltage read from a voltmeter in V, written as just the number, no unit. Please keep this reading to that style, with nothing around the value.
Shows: 500
